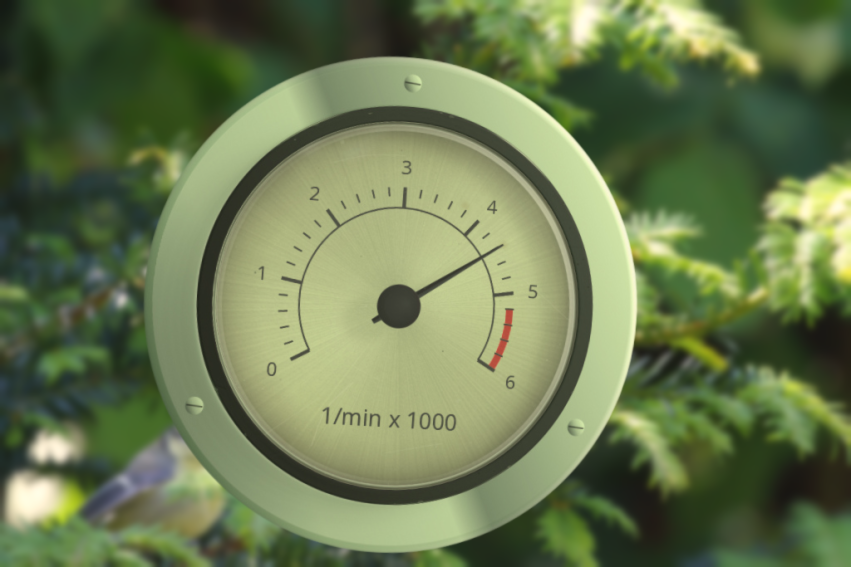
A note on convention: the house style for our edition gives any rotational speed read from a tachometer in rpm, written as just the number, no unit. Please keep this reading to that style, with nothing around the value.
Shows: 4400
